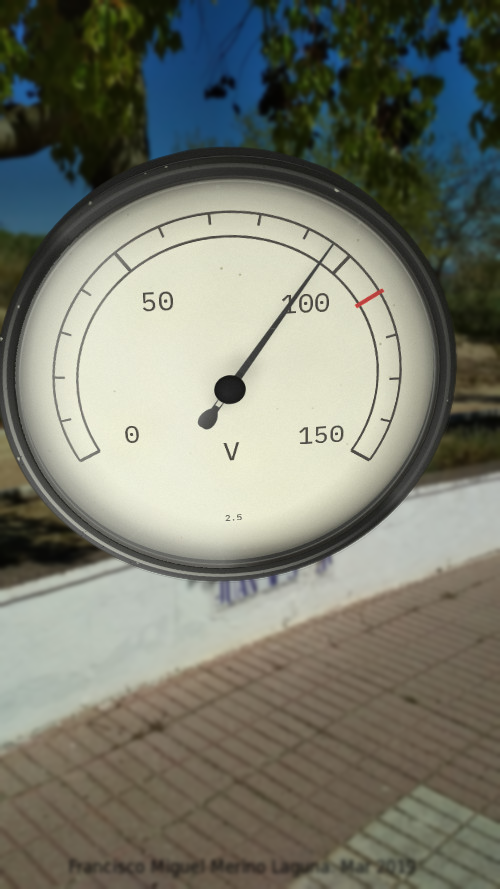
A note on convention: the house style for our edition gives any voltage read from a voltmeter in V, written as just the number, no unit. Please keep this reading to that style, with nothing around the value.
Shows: 95
